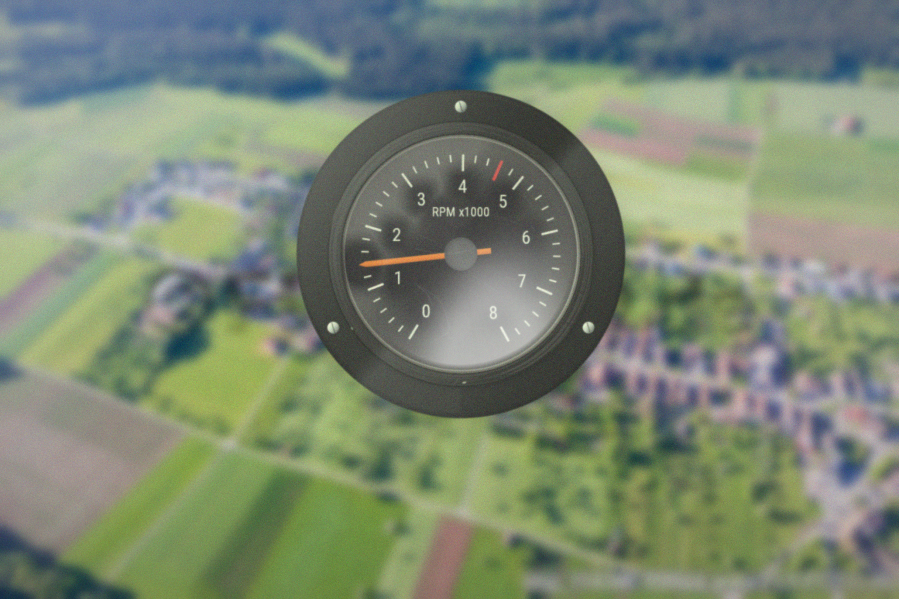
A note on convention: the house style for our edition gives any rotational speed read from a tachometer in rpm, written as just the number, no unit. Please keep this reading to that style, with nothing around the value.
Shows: 1400
